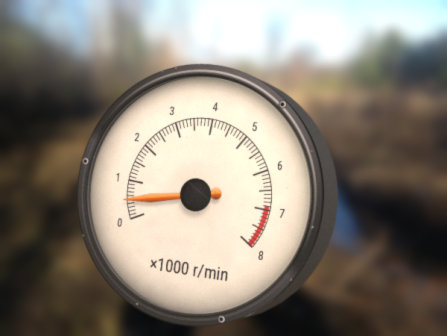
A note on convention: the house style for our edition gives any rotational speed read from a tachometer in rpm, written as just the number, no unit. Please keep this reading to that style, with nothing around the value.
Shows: 500
